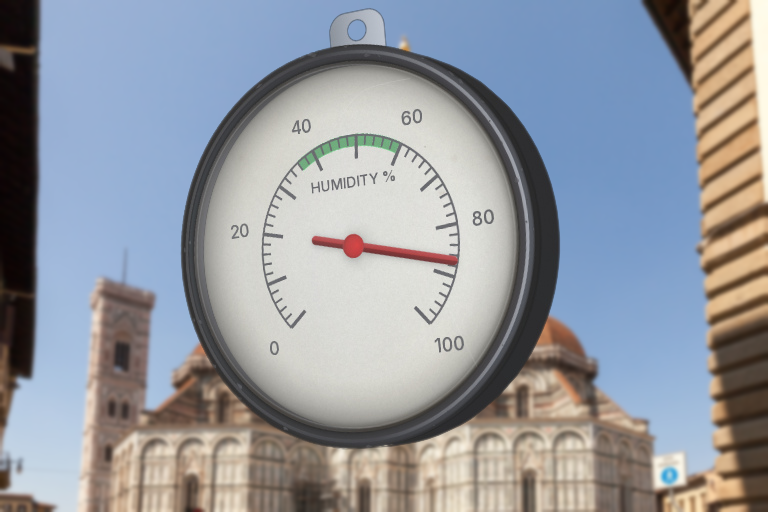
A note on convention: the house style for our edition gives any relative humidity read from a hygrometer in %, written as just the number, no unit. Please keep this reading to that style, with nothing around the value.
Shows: 87
